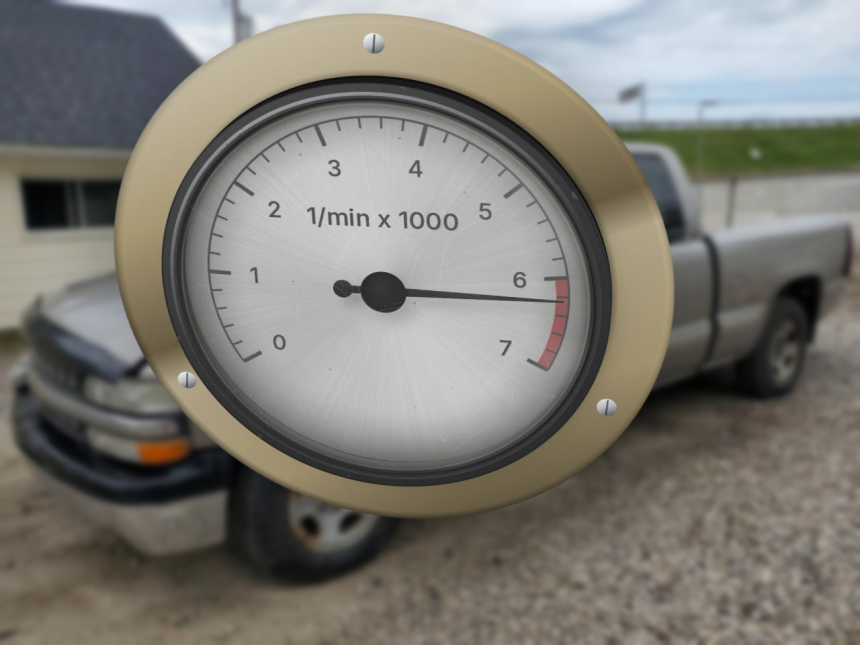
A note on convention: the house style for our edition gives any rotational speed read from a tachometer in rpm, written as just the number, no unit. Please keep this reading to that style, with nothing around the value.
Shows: 6200
